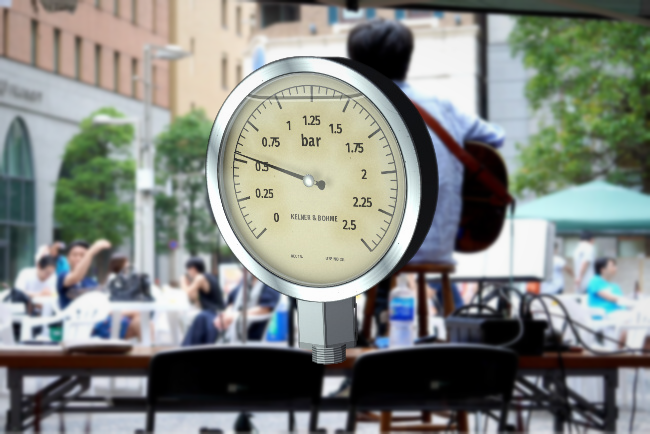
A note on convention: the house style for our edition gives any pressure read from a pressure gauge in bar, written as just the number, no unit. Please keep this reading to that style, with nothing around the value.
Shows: 0.55
